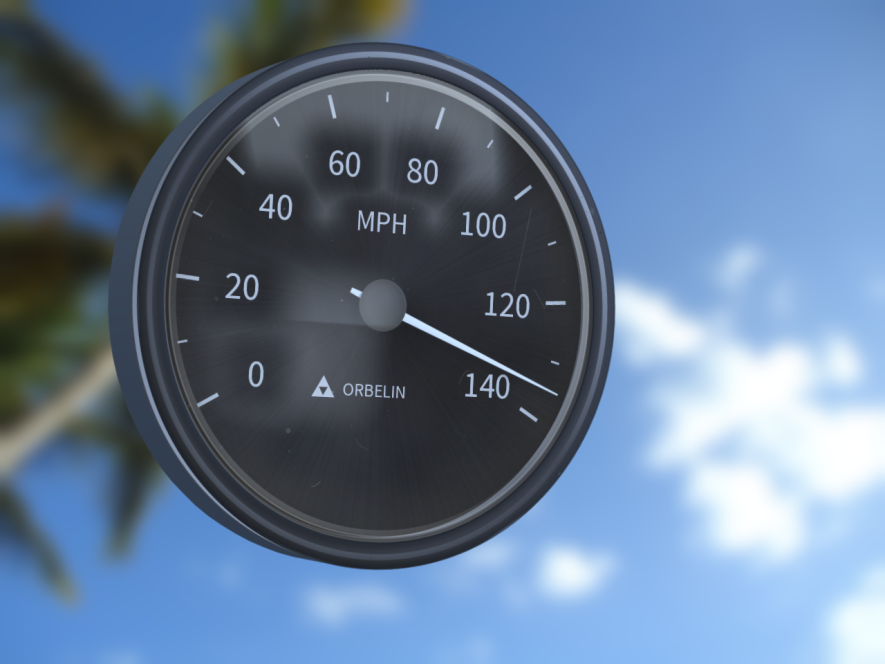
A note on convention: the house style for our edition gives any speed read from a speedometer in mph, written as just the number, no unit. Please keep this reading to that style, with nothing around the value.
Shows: 135
